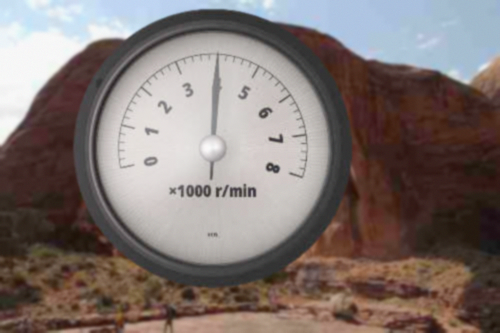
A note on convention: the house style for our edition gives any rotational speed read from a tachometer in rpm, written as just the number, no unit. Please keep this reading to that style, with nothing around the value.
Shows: 4000
